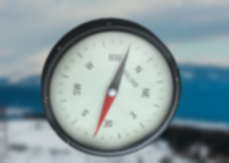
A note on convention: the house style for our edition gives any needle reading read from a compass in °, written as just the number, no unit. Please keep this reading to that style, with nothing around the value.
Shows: 150
